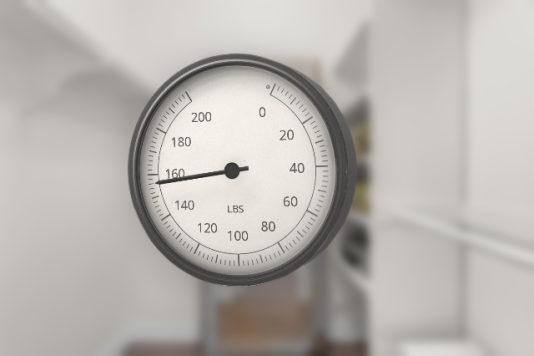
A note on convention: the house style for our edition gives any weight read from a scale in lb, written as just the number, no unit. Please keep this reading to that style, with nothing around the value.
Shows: 156
